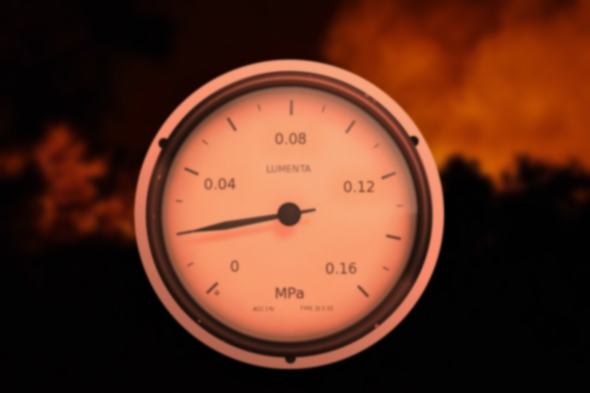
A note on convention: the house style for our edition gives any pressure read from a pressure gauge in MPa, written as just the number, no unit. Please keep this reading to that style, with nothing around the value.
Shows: 0.02
